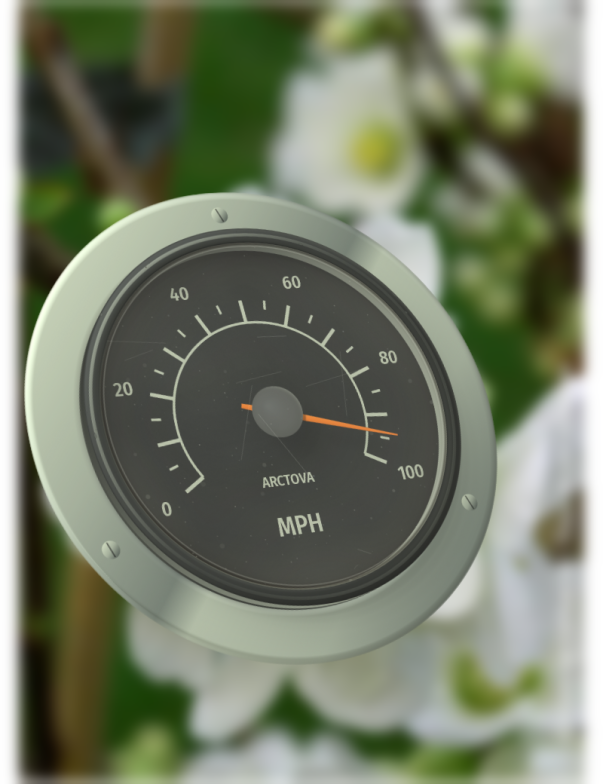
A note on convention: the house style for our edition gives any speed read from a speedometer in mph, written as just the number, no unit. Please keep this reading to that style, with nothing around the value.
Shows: 95
